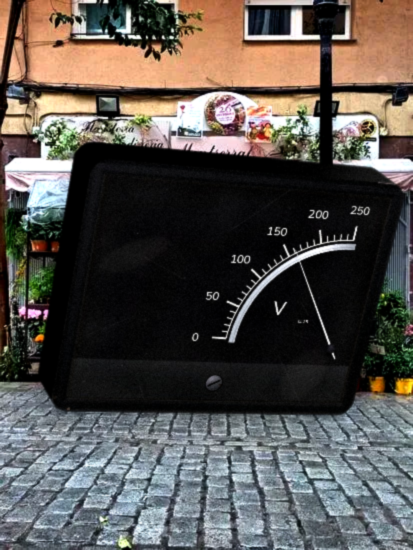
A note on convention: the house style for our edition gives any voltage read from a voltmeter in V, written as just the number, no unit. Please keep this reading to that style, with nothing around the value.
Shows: 160
